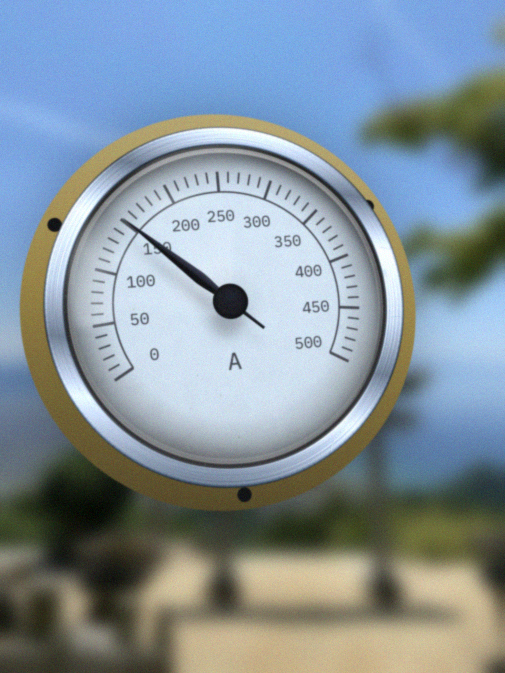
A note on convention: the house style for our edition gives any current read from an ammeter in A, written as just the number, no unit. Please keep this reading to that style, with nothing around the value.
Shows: 150
